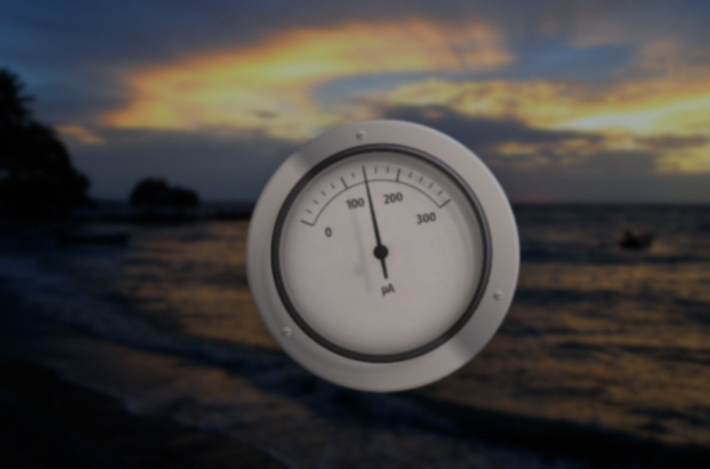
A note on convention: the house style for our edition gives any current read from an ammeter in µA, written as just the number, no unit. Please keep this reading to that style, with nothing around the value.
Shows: 140
